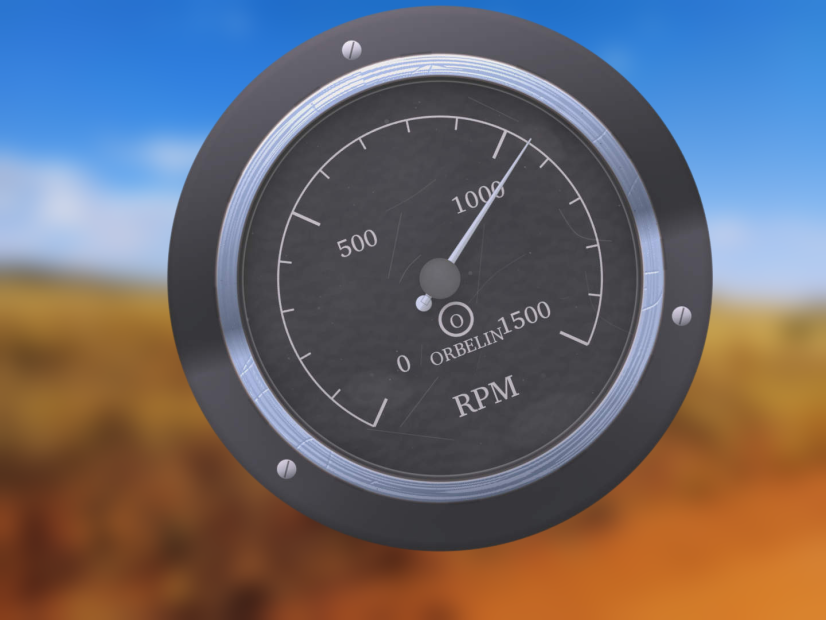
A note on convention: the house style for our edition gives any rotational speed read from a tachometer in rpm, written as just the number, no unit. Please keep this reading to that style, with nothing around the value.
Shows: 1050
